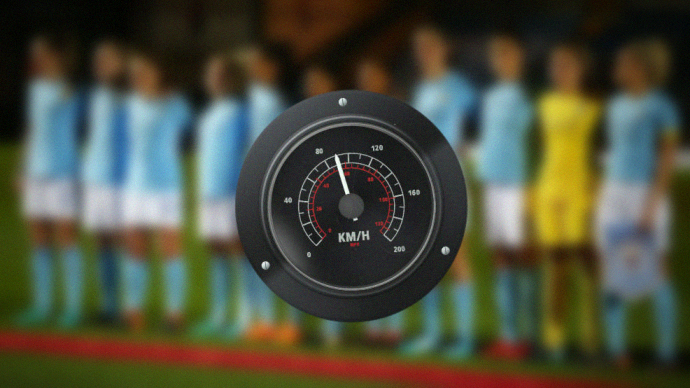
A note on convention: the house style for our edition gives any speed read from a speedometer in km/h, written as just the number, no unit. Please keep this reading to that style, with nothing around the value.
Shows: 90
